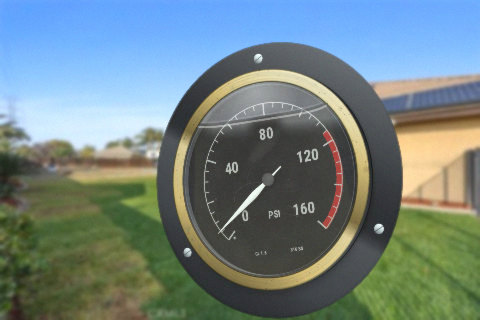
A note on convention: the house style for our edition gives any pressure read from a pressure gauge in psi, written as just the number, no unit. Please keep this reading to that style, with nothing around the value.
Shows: 5
